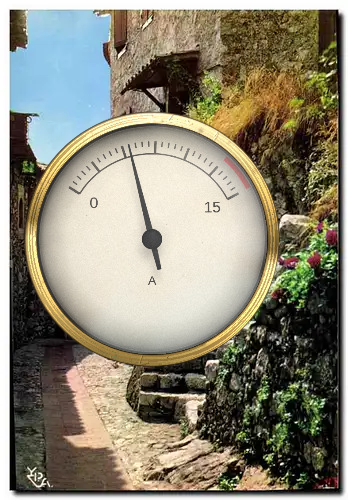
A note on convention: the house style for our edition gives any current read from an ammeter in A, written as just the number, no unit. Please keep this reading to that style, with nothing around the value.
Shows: 5.5
